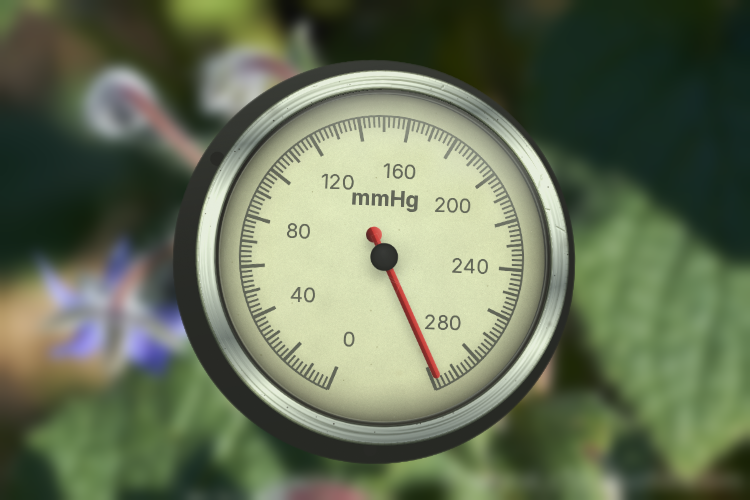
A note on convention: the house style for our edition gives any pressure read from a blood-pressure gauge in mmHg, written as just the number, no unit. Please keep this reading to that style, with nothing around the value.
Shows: 298
